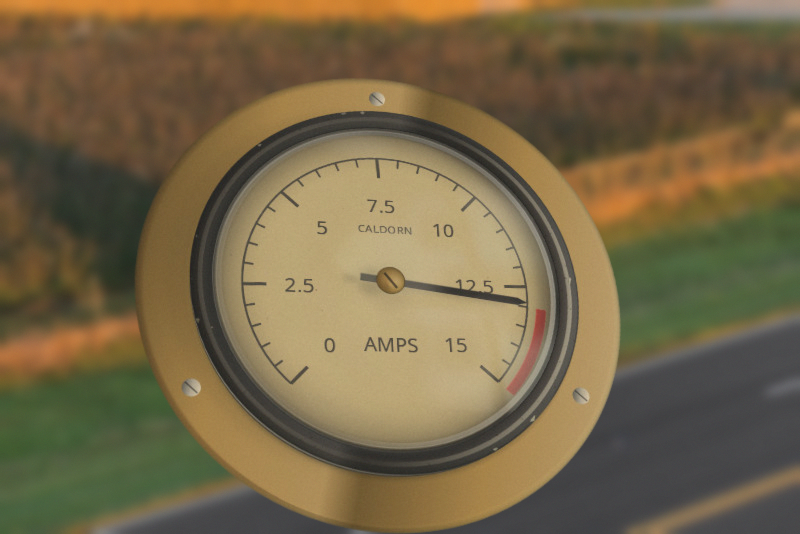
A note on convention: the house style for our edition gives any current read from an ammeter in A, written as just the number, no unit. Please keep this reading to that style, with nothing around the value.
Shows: 13
